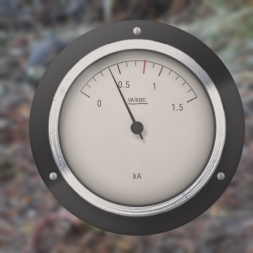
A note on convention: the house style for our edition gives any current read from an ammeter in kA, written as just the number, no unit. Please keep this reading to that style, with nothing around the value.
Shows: 0.4
